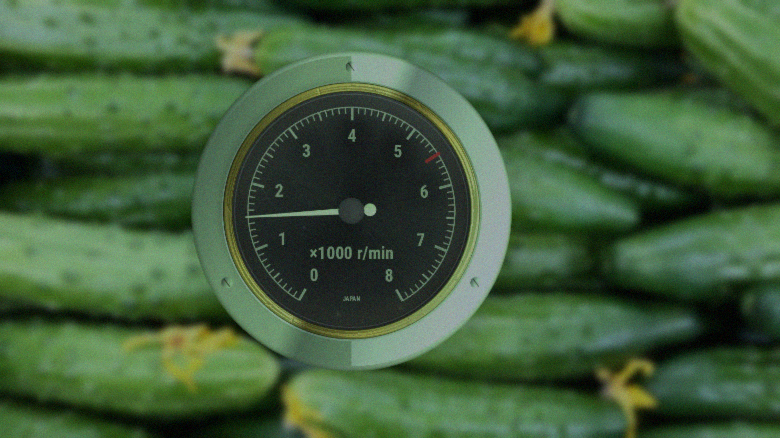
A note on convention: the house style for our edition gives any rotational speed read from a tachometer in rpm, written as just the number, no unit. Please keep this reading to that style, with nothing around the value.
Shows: 1500
